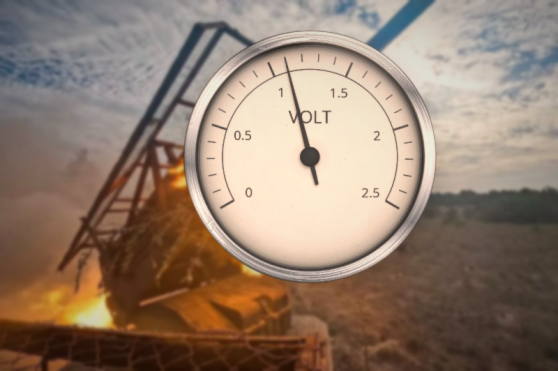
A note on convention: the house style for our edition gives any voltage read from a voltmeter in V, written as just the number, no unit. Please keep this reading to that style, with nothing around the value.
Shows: 1.1
